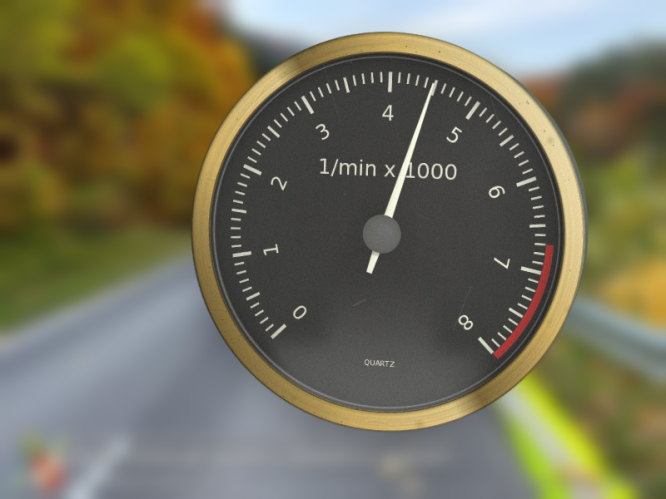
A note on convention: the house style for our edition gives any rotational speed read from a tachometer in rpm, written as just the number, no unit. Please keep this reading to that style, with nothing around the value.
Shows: 4500
